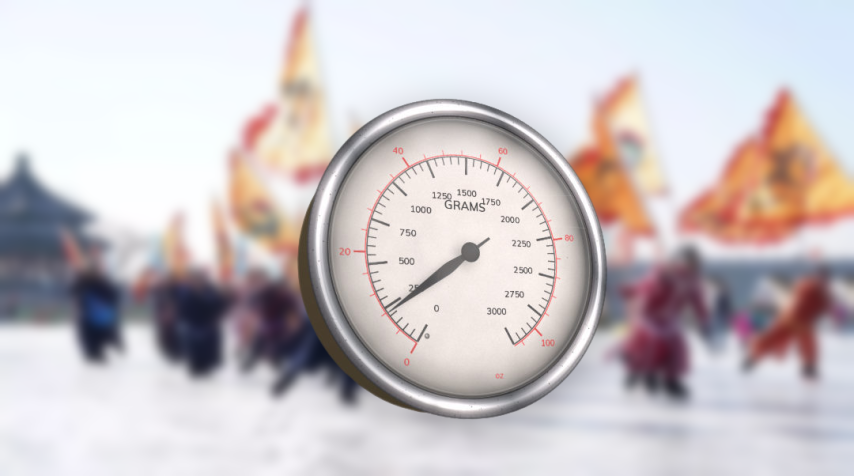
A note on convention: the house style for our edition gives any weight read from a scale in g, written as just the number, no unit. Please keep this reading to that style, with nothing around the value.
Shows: 225
